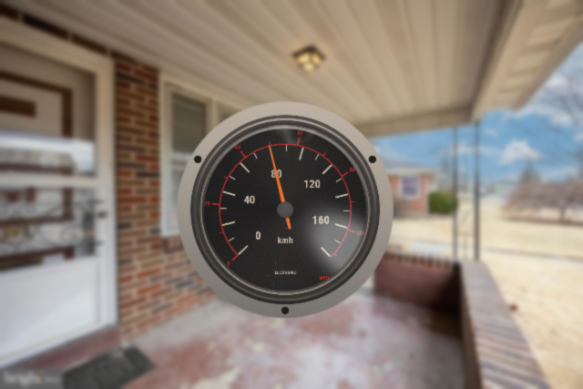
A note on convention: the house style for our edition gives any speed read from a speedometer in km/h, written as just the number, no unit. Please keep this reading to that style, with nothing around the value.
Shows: 80
